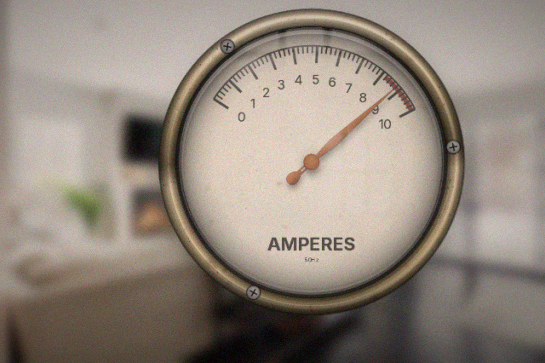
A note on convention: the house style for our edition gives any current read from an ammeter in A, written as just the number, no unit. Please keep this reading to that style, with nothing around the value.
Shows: 8.8
